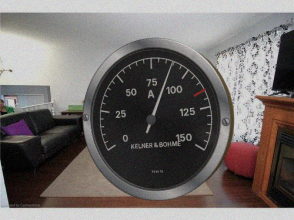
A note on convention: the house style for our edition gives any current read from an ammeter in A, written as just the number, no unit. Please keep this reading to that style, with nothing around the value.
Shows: 90
